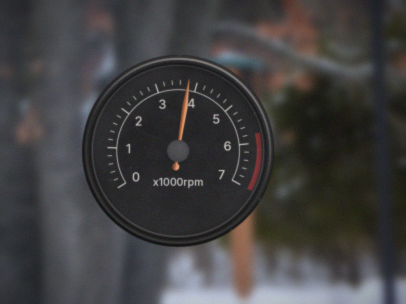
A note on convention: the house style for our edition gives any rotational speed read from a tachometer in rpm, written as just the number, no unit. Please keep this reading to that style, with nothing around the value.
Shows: 3800
